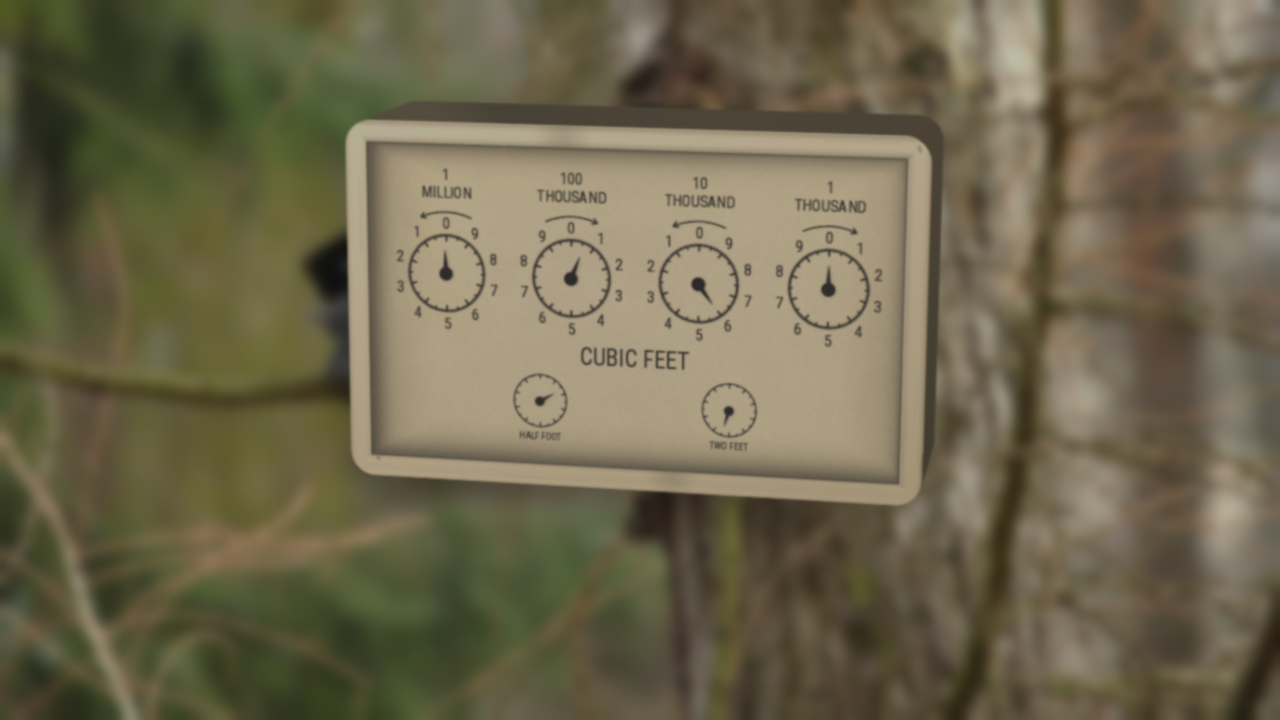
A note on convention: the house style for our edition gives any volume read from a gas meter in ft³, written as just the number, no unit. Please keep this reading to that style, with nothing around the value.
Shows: 6000
